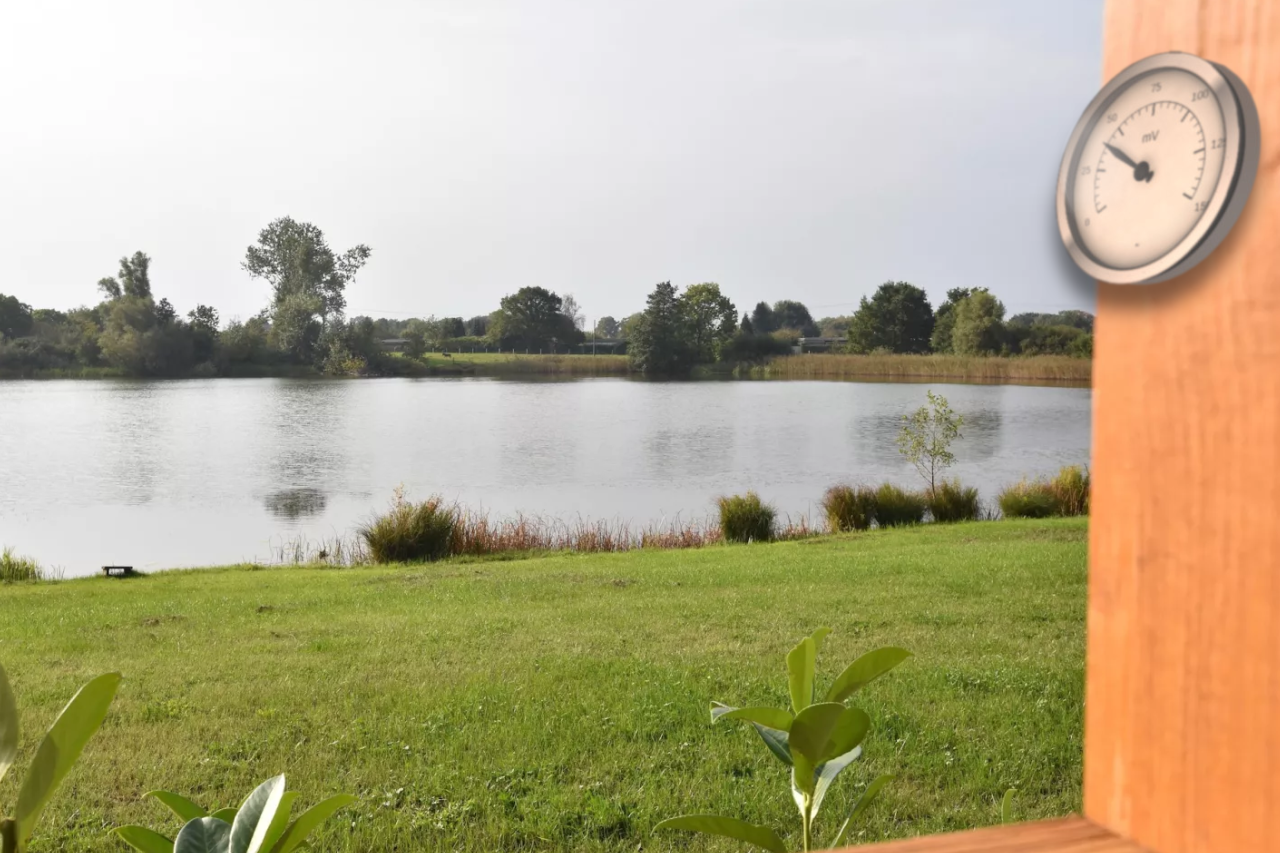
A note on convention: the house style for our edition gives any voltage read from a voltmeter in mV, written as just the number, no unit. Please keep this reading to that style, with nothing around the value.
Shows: 40
